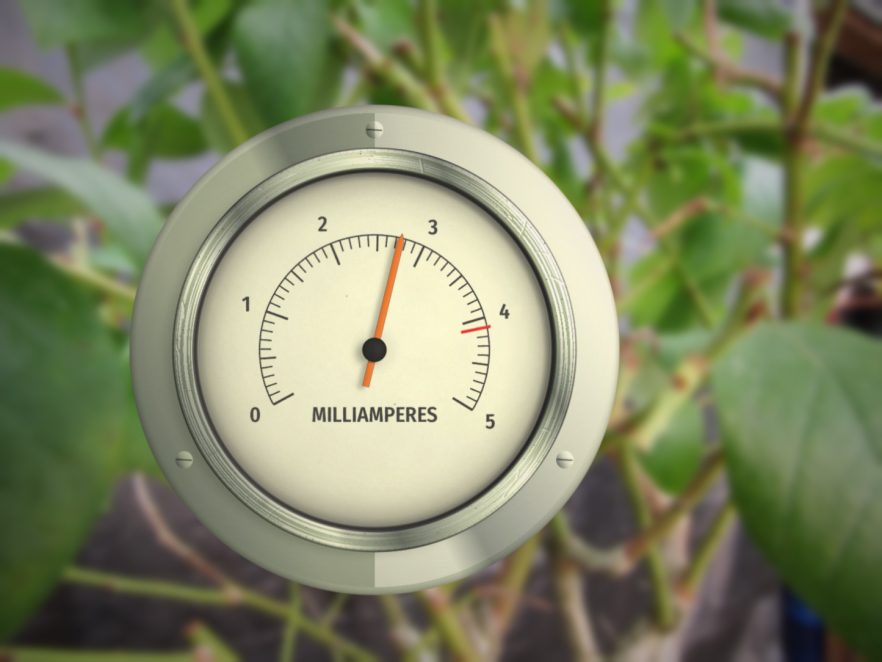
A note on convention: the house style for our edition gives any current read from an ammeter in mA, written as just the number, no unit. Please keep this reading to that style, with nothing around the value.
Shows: 2.75
